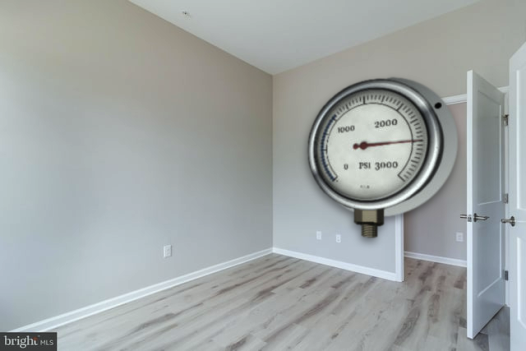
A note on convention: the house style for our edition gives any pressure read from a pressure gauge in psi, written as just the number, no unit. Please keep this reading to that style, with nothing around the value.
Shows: 2500
